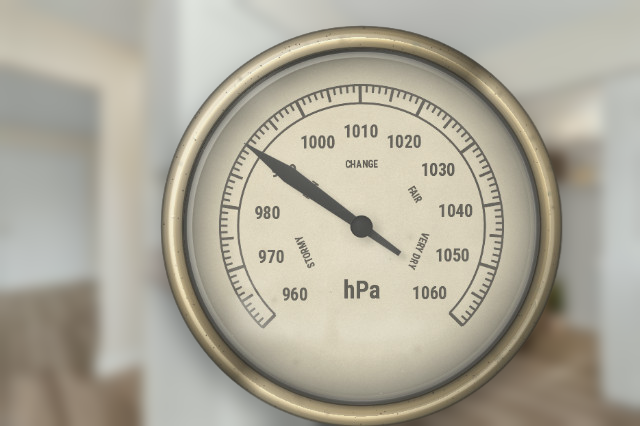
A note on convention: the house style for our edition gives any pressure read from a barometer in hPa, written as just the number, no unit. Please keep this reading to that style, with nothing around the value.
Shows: 990
